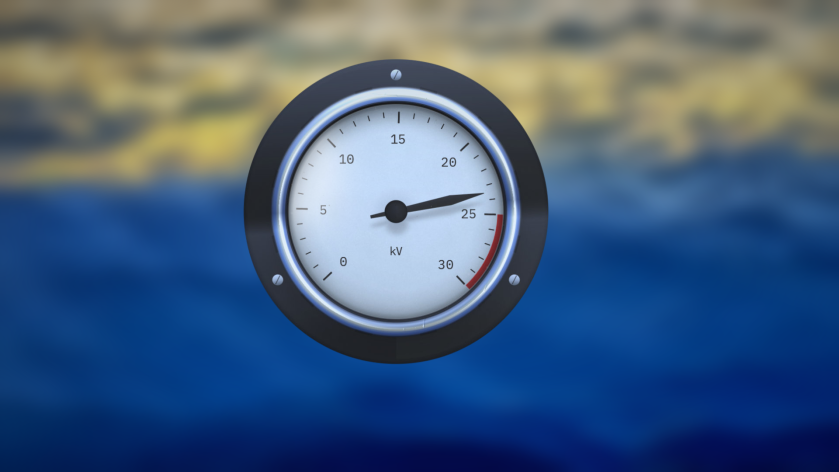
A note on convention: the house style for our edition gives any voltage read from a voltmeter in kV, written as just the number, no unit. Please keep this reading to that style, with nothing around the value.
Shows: 23.5
